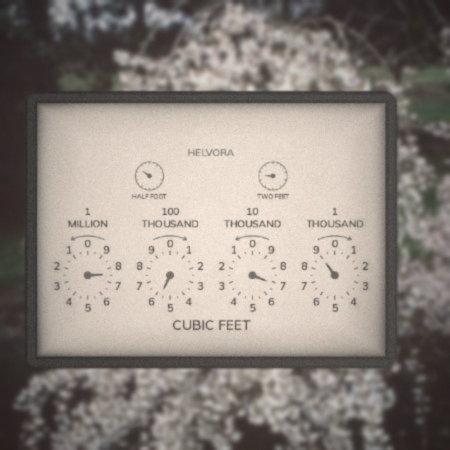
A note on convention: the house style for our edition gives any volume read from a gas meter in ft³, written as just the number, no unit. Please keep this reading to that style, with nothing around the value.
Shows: 756900
